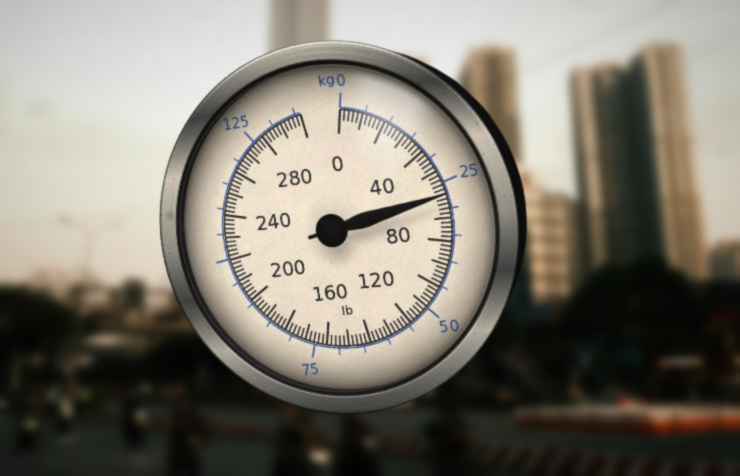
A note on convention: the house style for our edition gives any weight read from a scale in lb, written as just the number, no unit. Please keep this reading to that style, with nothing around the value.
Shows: 60
